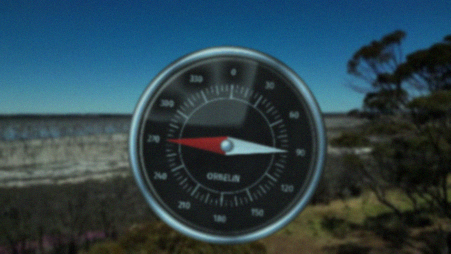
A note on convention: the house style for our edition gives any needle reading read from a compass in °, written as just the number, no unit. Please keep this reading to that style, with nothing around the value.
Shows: 270
